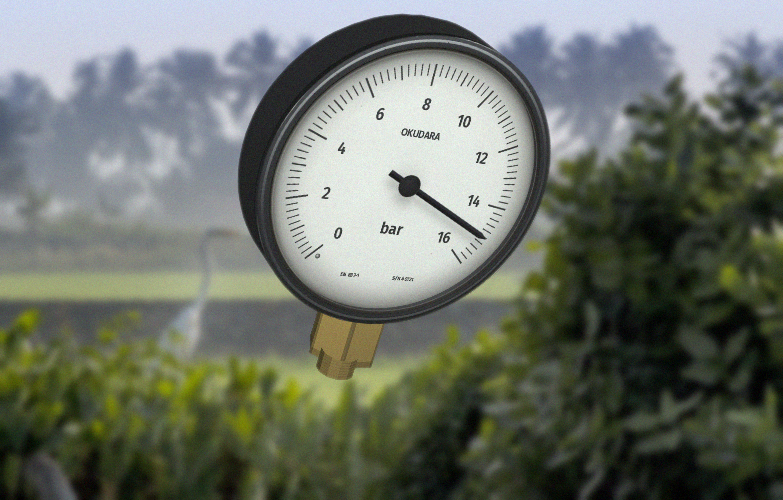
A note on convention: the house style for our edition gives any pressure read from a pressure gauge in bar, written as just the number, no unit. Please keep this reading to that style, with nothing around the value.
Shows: 15
